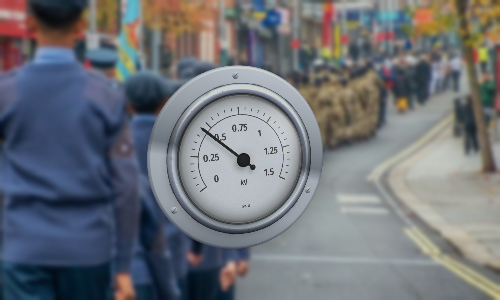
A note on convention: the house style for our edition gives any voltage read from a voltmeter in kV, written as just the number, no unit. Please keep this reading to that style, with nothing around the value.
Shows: 0.45
